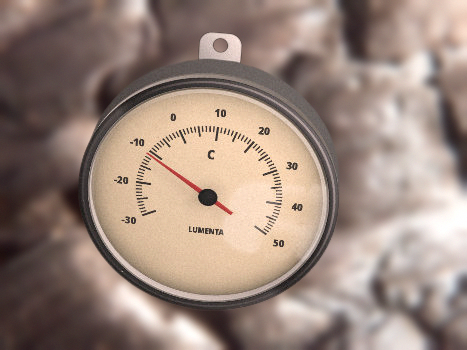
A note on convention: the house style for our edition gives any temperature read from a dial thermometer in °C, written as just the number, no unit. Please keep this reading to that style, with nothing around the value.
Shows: -10
